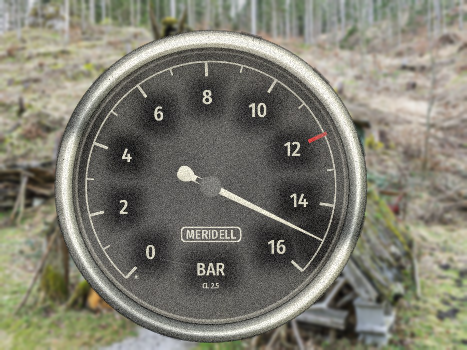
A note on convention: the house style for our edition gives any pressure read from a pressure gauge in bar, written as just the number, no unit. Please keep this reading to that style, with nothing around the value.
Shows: 15
